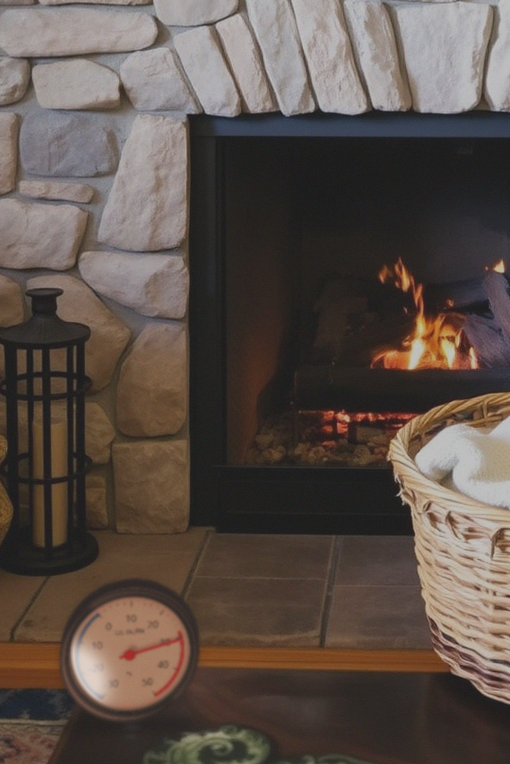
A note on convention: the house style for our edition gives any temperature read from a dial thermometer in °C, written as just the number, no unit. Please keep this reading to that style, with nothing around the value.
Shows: 30
